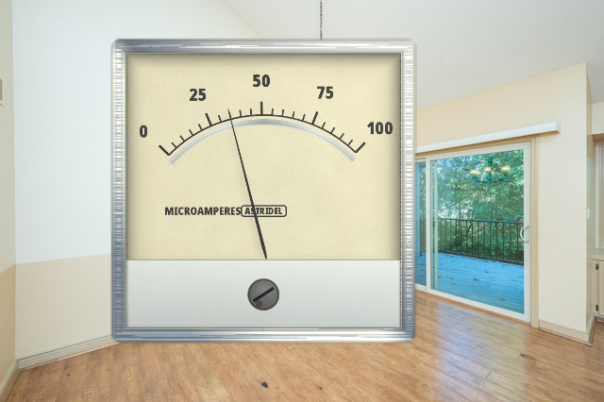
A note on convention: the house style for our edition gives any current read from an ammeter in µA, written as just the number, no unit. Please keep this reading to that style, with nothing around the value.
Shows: 35
